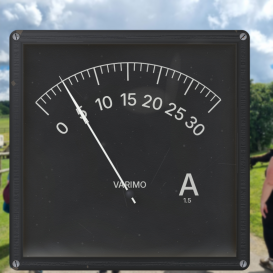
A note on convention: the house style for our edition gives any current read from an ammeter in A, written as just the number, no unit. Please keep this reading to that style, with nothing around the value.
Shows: 5
